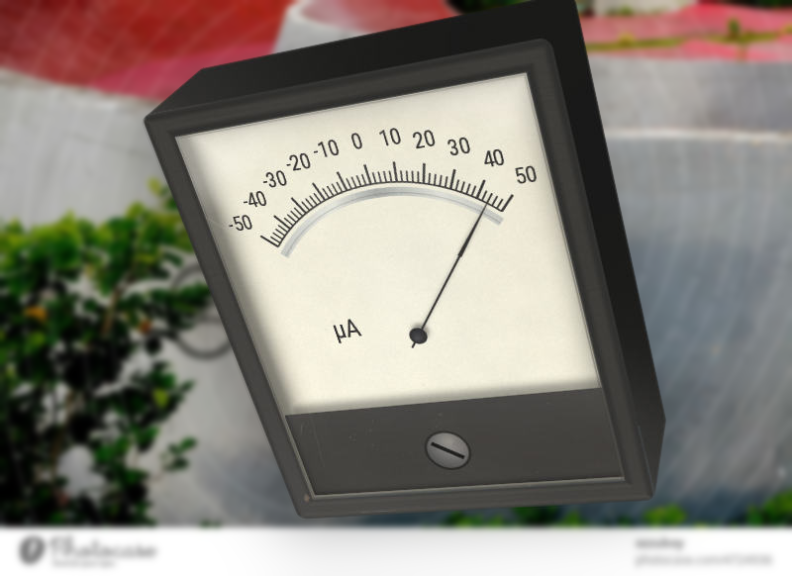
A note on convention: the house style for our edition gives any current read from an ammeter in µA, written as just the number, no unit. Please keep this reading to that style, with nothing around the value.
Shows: 44
